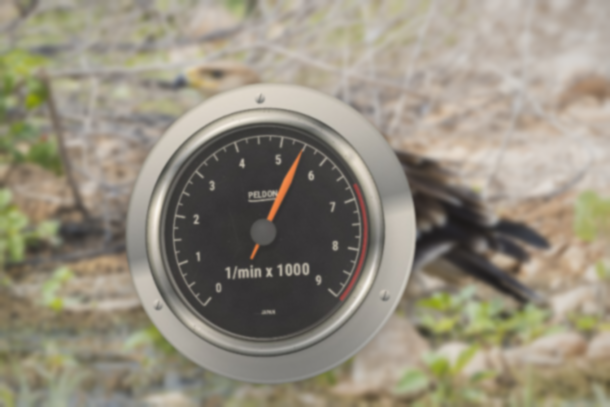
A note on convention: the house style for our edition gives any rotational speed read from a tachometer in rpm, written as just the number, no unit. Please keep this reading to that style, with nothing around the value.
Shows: 5500
